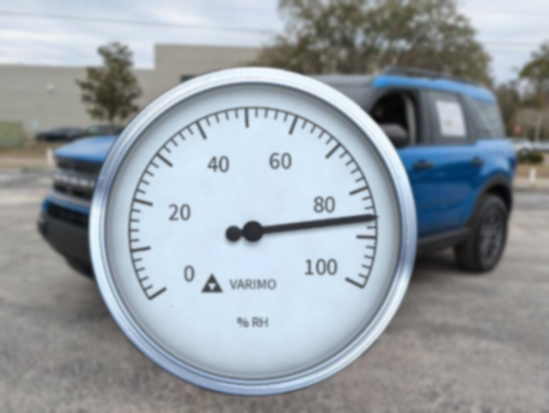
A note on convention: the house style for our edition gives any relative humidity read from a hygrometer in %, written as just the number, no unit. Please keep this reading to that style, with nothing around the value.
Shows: 86
